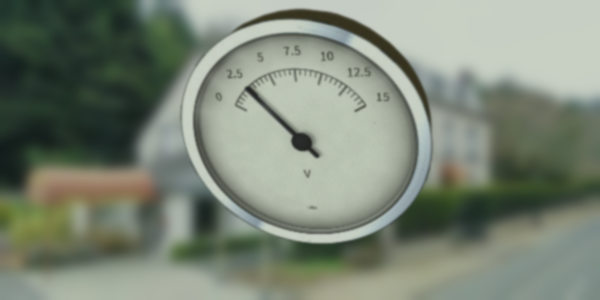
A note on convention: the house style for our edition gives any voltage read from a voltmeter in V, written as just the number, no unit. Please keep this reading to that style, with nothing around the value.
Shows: 2.5
